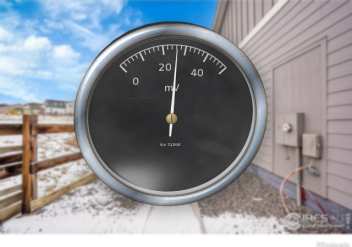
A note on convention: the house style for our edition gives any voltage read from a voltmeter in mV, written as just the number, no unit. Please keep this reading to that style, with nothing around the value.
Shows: 26
